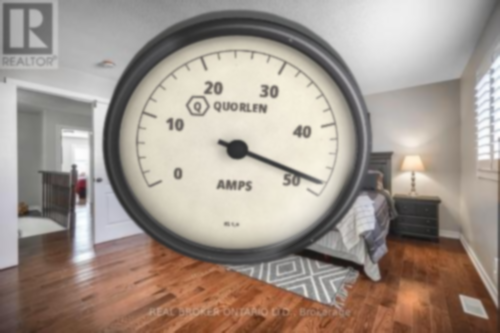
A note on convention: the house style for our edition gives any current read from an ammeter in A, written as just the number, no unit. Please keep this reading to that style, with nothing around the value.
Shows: 48
